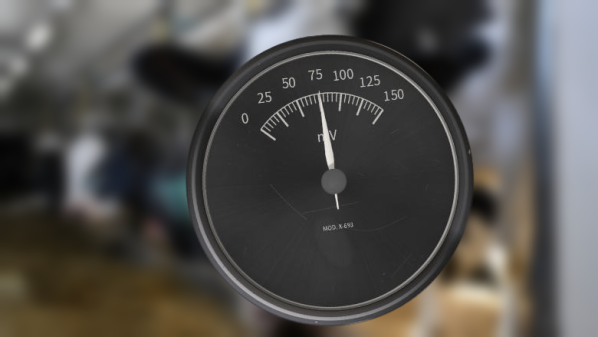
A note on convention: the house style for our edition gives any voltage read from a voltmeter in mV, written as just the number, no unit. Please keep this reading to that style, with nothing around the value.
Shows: 75
